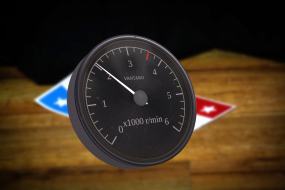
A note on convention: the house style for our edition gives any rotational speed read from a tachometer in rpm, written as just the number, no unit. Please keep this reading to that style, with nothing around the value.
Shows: 2000
